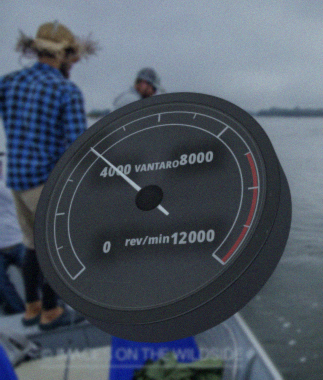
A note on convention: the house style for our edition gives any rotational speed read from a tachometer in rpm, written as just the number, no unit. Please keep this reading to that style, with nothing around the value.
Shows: 4000
